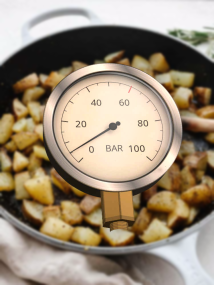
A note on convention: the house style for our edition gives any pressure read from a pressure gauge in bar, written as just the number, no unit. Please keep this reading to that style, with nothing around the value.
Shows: 5
